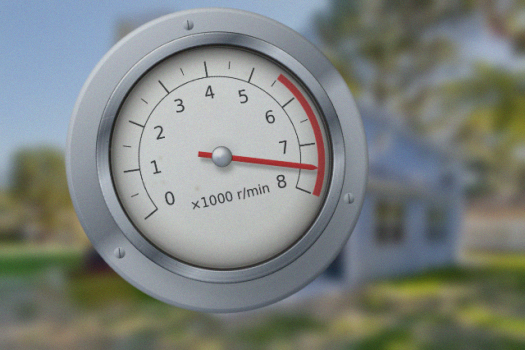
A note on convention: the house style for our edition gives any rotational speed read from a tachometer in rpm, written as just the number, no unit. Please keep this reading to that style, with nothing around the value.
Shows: 7500
